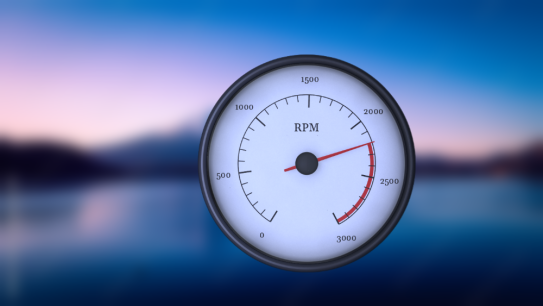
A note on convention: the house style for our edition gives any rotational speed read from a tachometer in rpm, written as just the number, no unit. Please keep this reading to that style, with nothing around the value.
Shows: 2200
